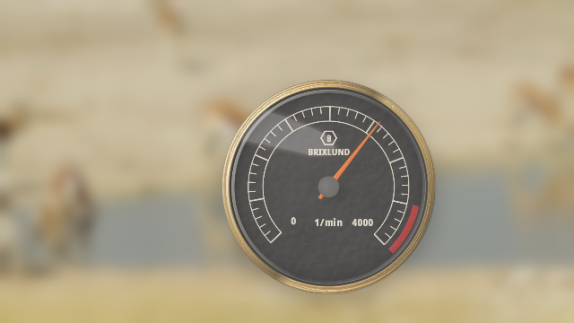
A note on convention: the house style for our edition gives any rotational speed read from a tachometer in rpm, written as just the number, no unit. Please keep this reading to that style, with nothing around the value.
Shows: 2550
